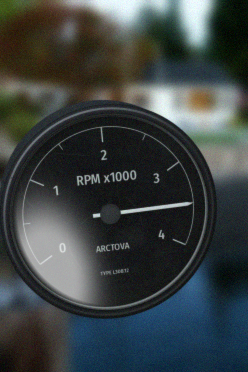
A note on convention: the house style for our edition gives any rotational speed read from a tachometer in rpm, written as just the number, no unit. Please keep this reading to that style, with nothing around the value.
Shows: 3500
